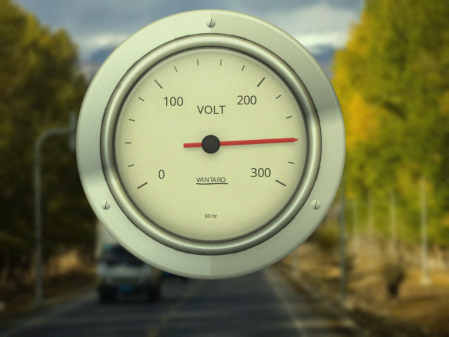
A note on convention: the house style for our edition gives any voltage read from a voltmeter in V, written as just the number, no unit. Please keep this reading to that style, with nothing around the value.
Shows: 260
